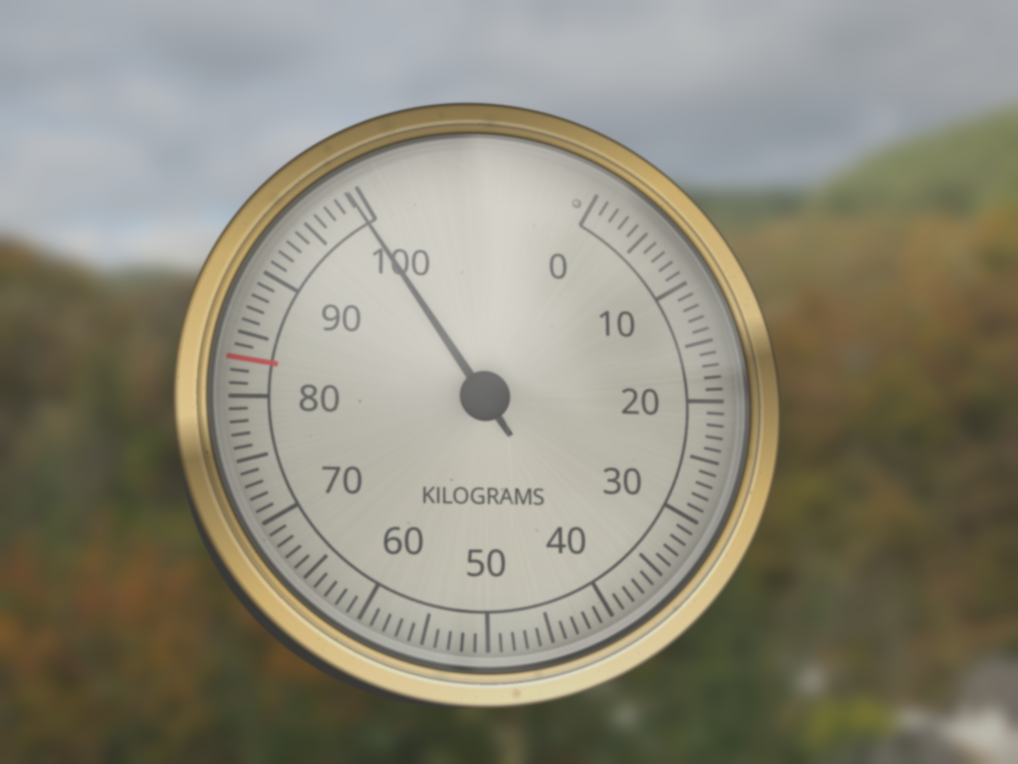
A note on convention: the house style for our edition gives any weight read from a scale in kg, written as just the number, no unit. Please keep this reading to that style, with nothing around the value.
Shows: 99
